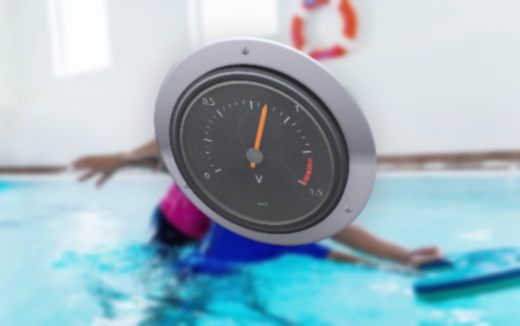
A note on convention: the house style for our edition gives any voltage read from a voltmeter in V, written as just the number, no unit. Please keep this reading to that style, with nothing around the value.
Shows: 0.85
